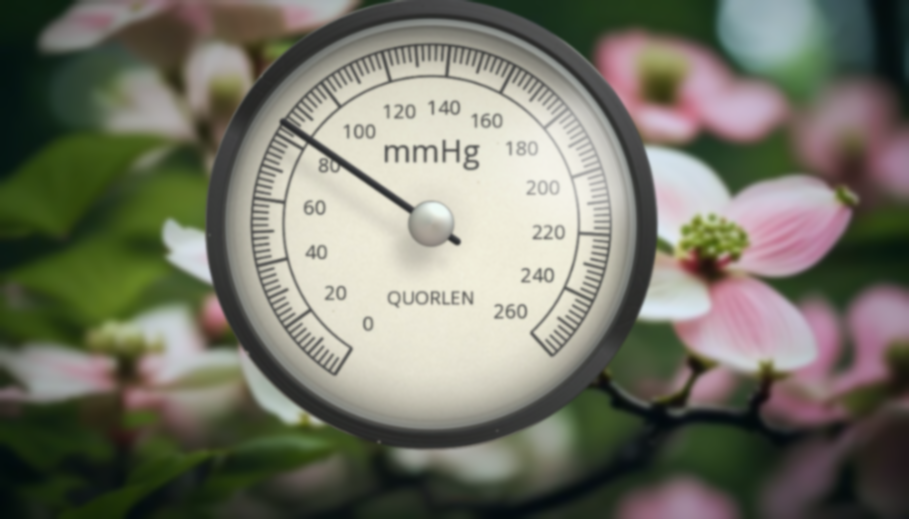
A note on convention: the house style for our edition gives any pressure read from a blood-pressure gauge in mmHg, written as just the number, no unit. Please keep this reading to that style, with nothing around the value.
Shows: 84
